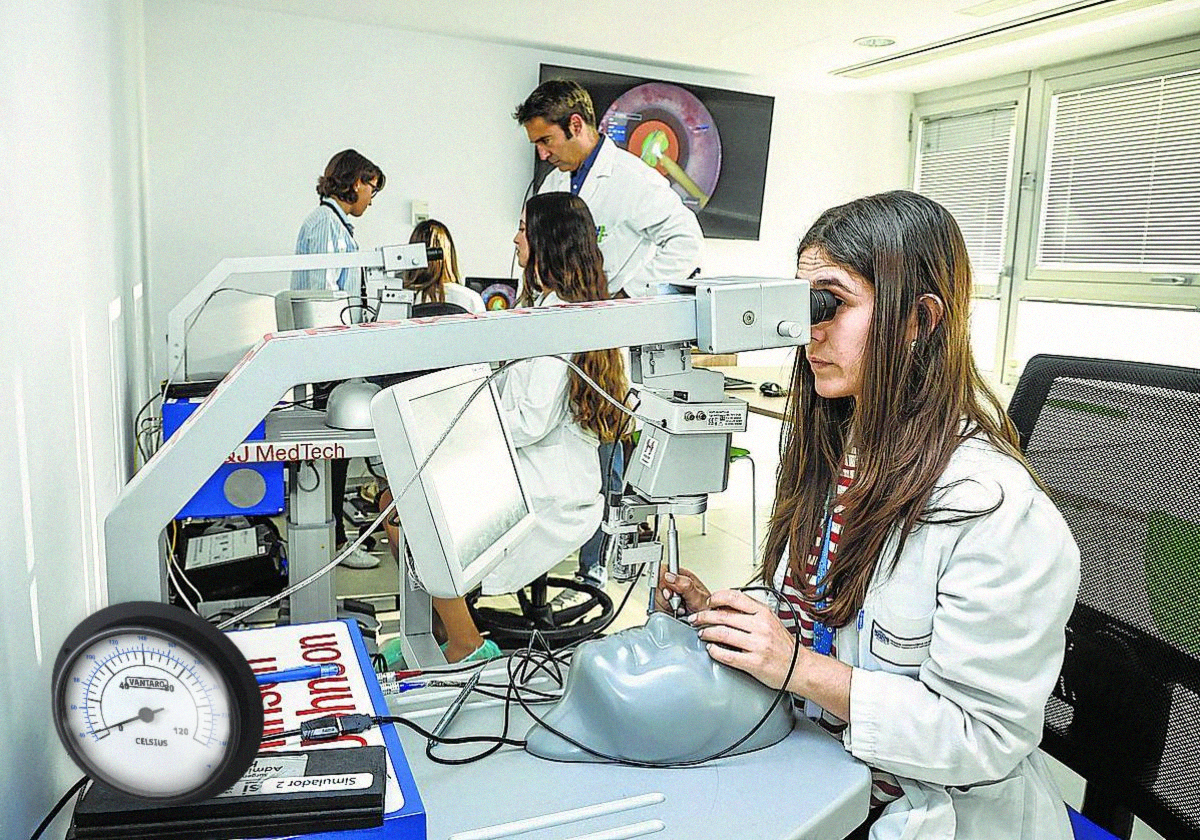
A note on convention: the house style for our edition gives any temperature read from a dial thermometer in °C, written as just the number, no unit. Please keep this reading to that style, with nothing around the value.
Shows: 4
